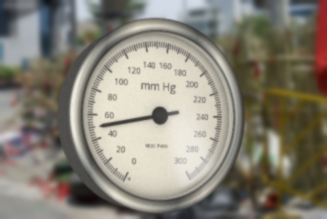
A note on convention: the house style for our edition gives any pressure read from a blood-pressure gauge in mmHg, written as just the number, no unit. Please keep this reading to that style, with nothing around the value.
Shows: 50
